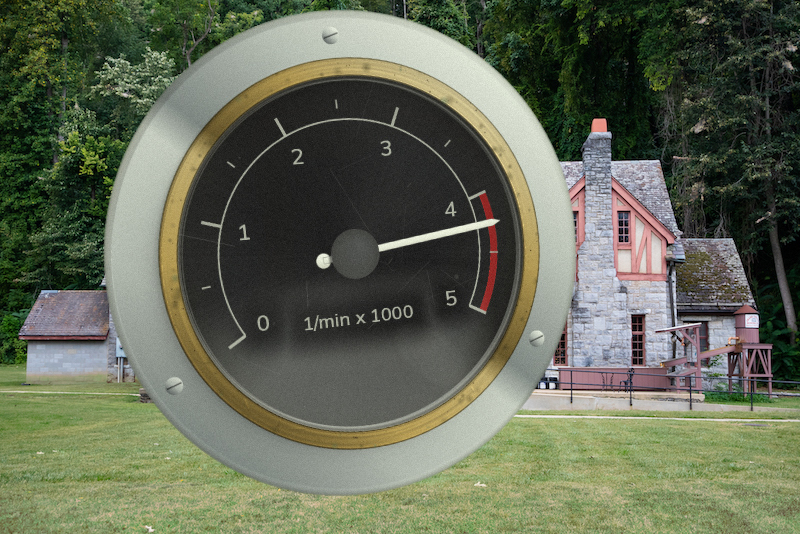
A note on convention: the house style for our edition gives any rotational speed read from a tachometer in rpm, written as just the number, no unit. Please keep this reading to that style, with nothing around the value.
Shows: 4250
